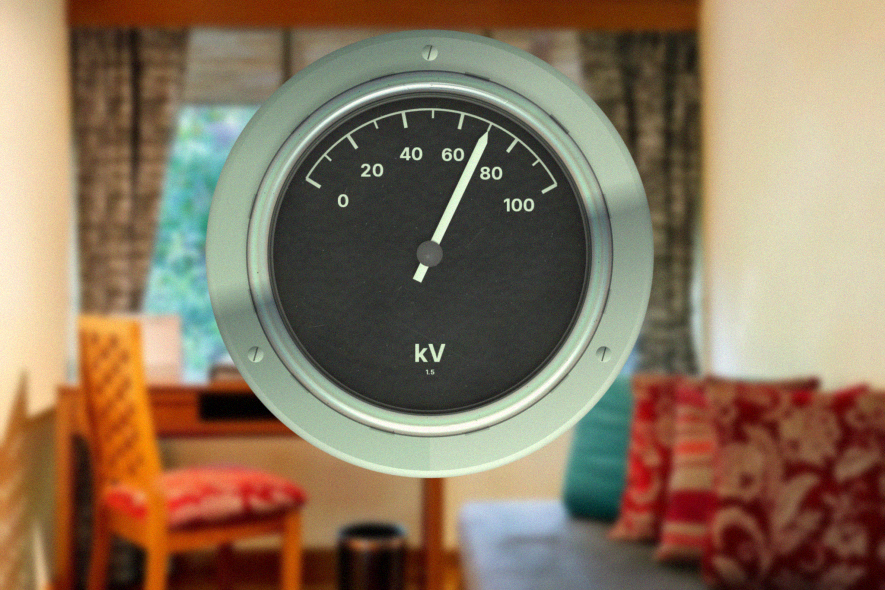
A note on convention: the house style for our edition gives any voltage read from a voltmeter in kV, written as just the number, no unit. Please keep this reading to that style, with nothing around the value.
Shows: 70
